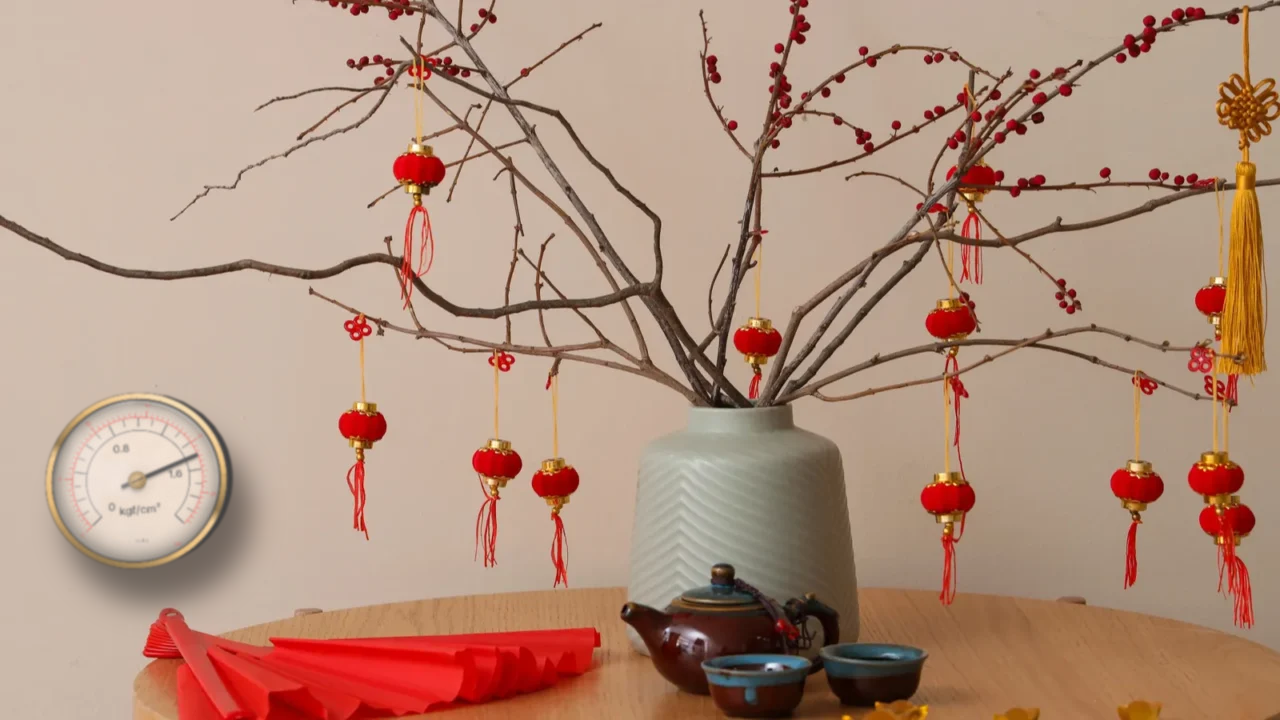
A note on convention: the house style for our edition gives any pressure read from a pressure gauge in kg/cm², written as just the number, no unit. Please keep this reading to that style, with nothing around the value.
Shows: 1.5
